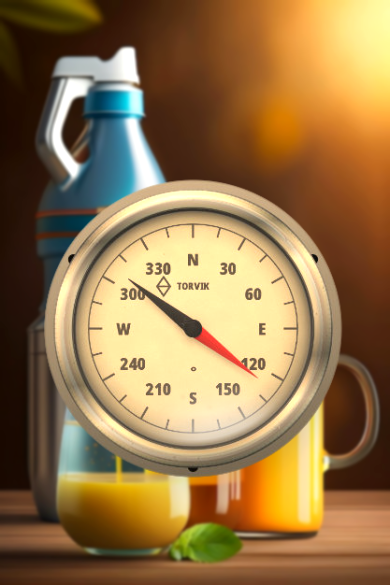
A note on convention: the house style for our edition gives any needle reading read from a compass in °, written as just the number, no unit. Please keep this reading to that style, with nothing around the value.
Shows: 127.5
